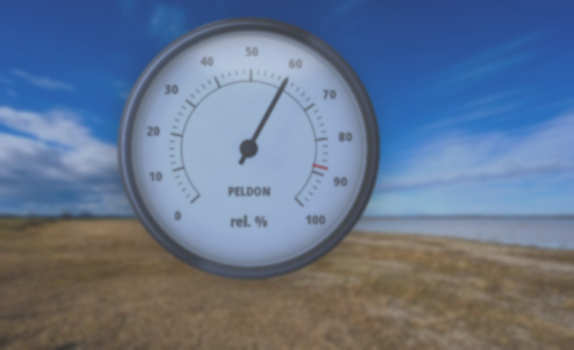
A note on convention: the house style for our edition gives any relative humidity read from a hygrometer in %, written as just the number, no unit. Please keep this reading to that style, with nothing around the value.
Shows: 60
